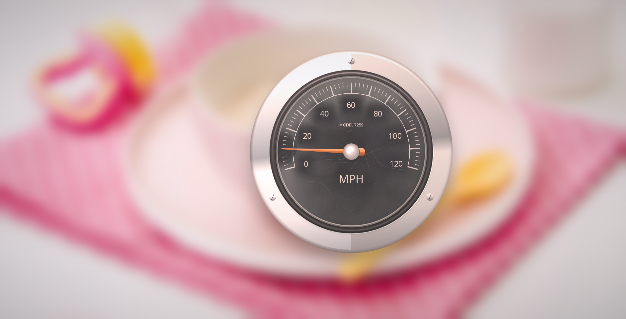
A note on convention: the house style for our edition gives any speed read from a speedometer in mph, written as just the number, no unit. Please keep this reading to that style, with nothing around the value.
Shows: 10
